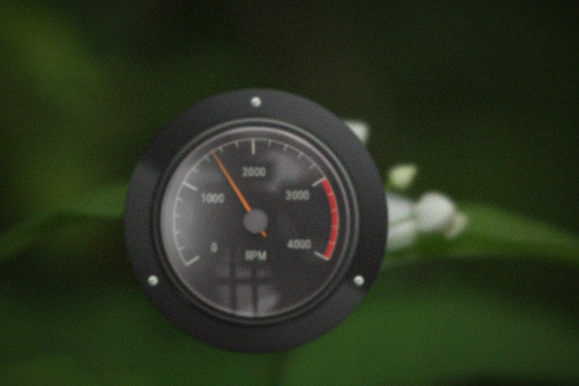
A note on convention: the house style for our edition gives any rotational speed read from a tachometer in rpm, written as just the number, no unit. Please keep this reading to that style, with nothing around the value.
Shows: 1500
